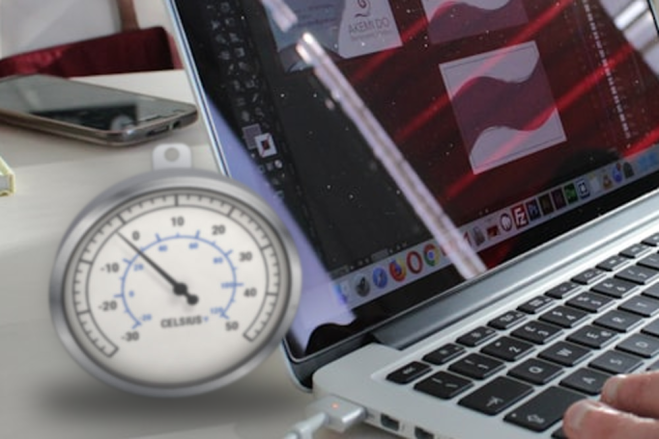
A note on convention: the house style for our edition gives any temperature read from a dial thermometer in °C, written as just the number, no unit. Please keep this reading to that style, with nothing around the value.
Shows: -2
